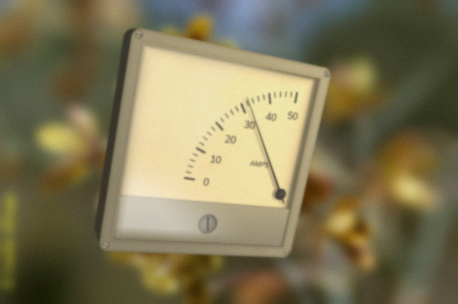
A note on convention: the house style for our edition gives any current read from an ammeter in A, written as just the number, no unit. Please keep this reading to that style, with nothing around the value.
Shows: 32
